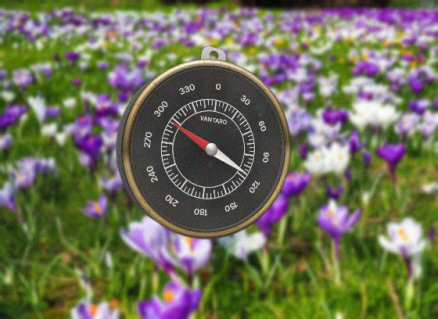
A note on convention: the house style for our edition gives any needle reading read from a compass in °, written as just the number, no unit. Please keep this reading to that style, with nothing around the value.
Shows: 295
